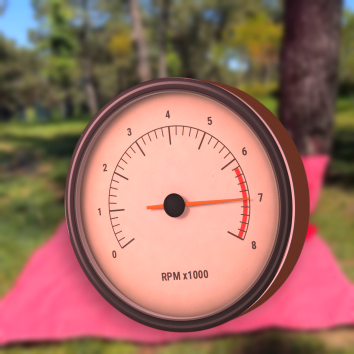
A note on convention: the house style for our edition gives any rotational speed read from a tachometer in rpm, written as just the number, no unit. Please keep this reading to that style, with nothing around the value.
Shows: 7000
